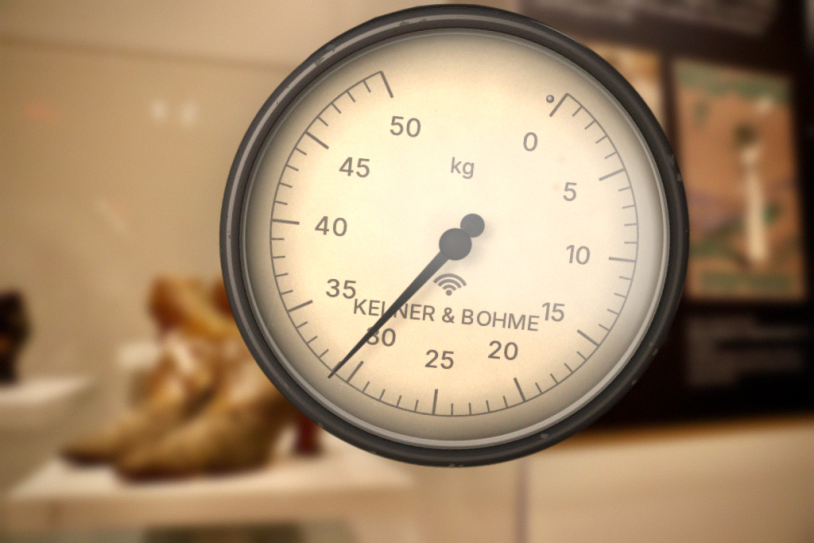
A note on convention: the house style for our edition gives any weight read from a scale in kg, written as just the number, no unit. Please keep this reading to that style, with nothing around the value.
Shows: 31
